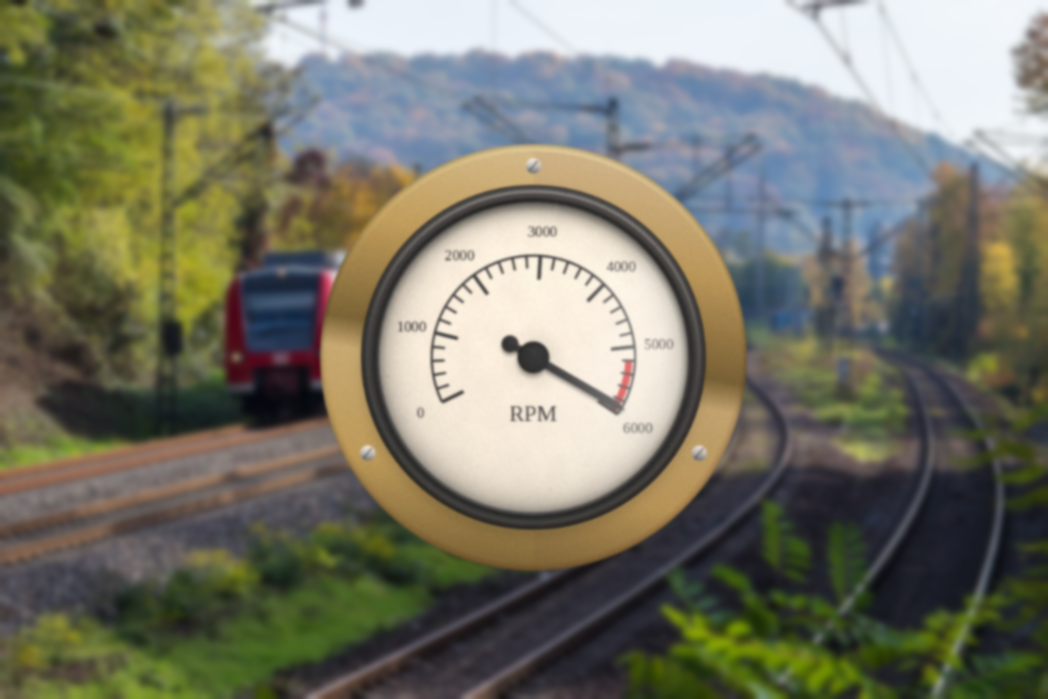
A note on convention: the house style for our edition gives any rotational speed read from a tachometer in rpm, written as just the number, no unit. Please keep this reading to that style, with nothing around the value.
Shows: 5900
